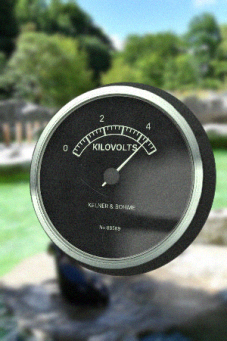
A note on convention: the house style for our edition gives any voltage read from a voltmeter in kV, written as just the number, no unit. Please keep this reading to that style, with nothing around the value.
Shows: 4.4
